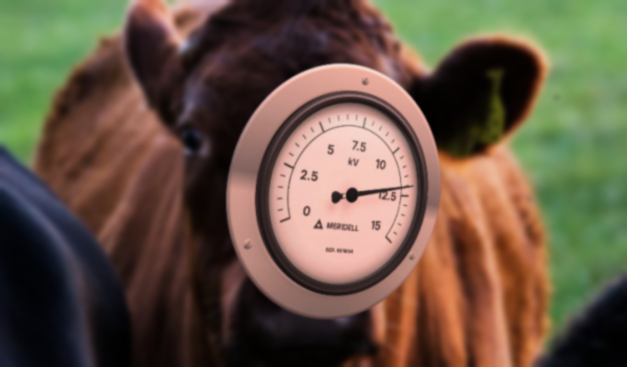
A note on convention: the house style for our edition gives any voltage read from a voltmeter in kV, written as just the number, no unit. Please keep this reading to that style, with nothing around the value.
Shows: 12
